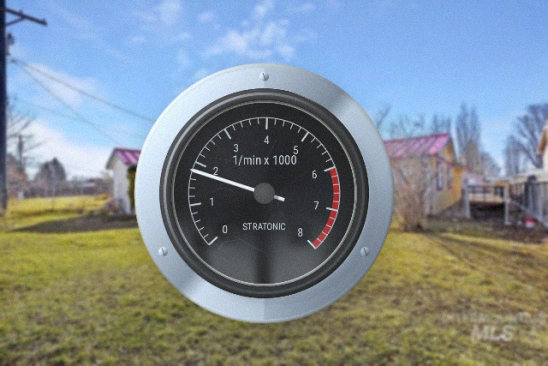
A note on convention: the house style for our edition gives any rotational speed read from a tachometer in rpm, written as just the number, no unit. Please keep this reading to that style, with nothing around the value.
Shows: 1800
